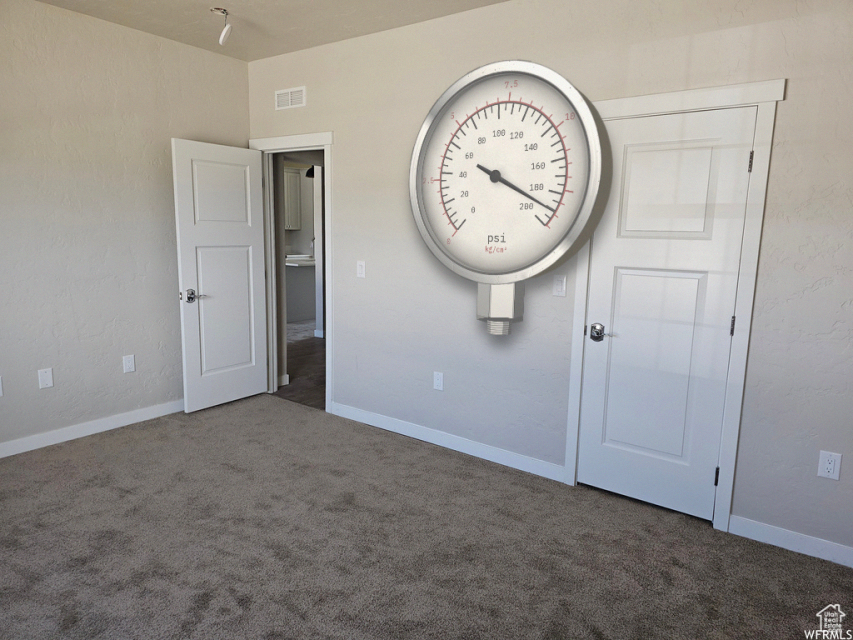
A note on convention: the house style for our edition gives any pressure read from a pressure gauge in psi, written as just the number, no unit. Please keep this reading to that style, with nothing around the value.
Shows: 190
